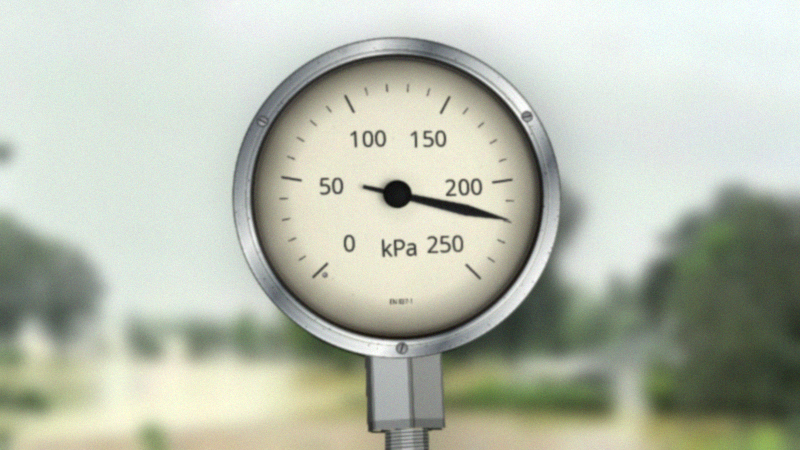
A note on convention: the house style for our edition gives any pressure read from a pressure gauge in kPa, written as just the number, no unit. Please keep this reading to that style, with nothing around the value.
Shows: 220
